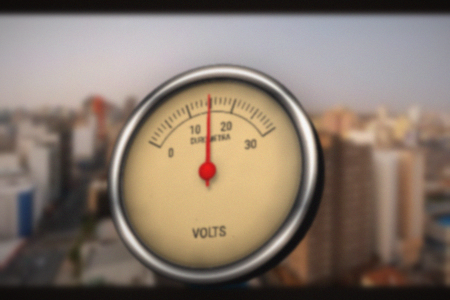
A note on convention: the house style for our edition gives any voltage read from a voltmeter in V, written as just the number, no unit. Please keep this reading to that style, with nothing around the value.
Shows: 15
